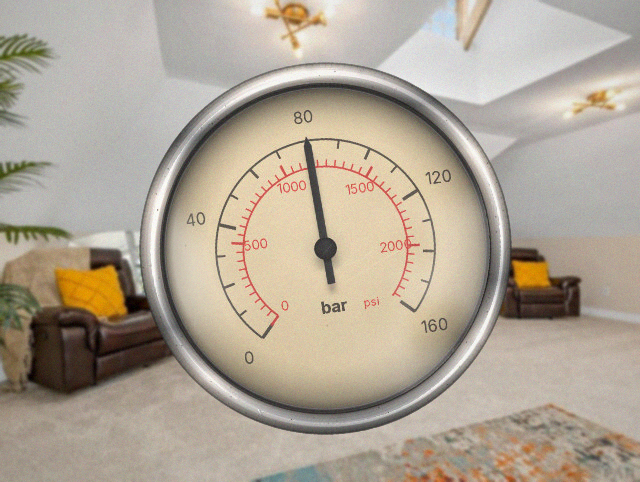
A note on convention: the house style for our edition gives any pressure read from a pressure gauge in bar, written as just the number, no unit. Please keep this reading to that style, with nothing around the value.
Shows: 80
